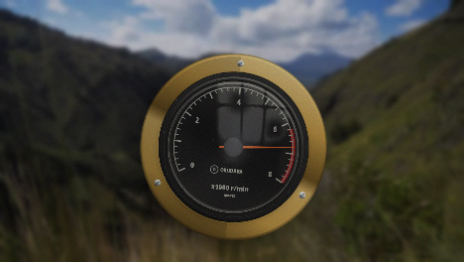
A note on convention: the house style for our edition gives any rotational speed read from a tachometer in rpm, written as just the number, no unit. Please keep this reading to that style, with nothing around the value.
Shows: 6800
